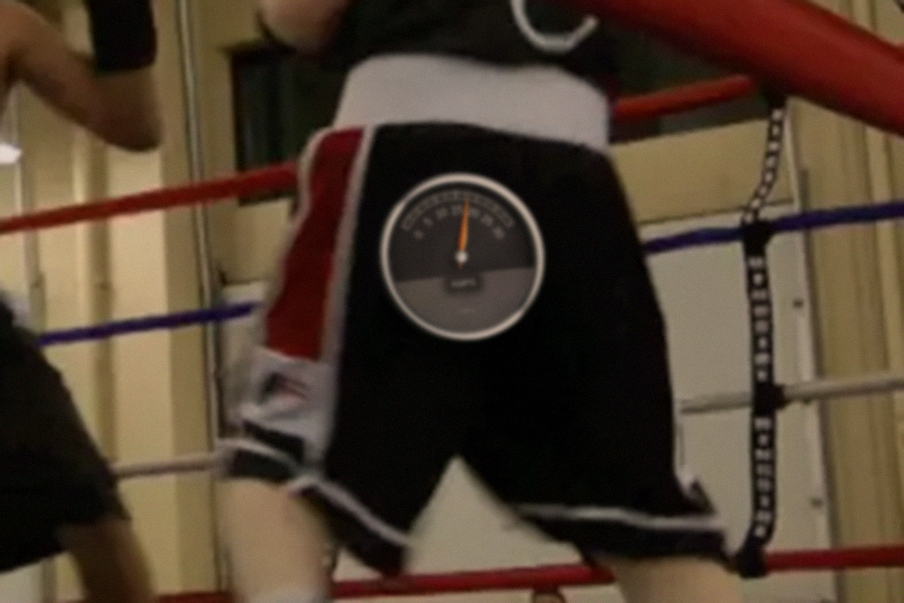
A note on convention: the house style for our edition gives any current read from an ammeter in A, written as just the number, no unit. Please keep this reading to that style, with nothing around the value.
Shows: 17.5
